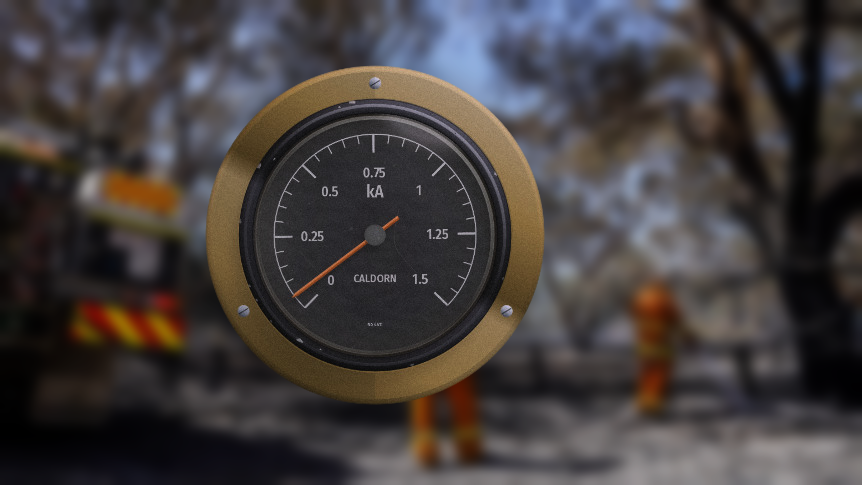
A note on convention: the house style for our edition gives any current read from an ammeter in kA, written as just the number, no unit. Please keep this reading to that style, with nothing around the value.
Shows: 0.05
